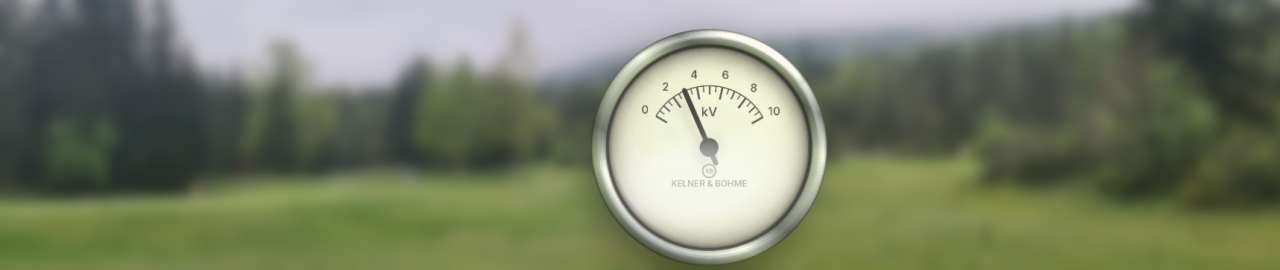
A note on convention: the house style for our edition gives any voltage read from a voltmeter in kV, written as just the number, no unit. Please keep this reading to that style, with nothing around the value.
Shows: 3
